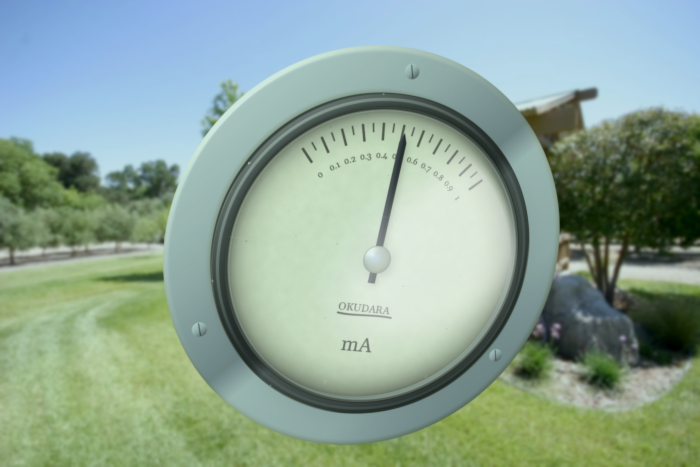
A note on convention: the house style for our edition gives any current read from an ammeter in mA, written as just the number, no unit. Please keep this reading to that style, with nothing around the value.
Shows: 0.5
